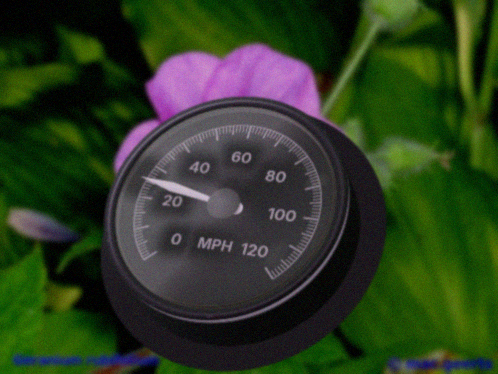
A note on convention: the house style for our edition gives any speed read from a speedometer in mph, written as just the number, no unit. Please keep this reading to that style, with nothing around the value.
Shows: 25
